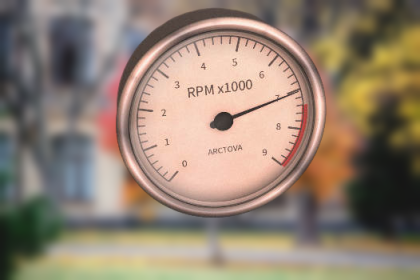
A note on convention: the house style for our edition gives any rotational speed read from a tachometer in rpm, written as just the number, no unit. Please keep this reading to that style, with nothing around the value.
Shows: 7000
